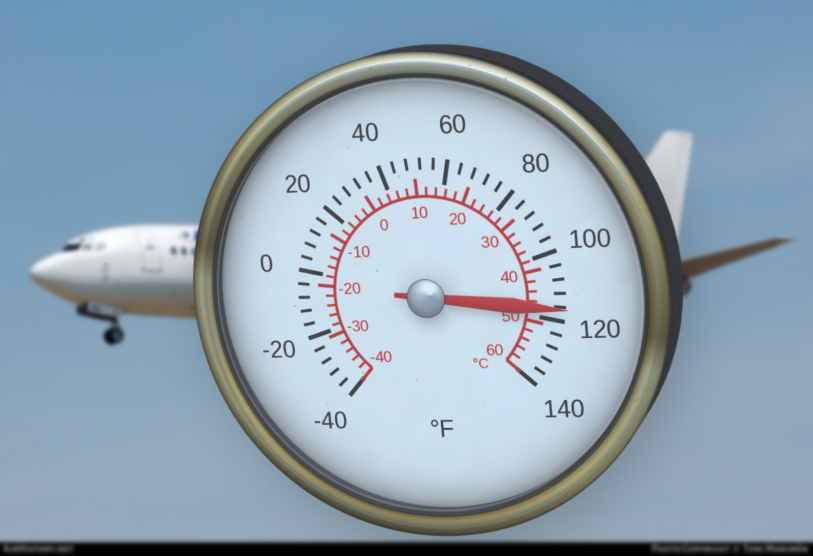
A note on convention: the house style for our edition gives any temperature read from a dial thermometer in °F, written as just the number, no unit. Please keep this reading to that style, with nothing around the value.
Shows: 116
